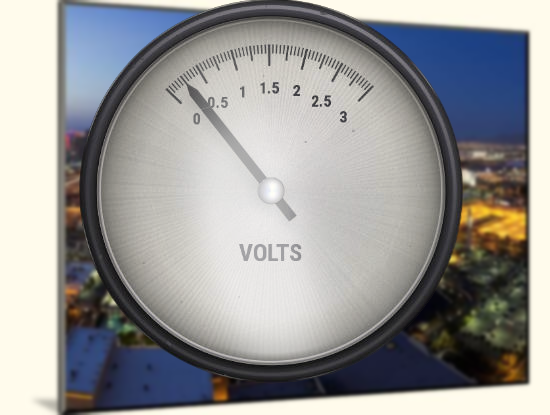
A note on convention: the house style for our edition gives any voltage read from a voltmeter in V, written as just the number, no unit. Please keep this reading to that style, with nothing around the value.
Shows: 0.25
